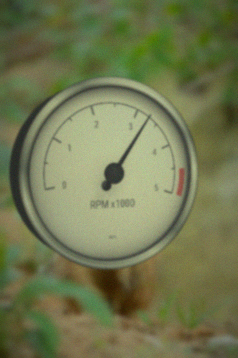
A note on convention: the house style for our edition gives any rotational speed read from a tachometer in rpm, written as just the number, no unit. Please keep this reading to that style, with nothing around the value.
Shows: 3250
